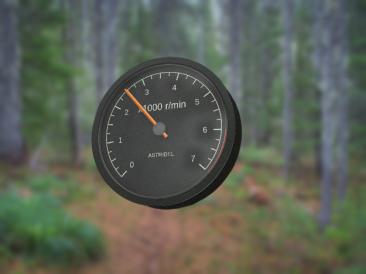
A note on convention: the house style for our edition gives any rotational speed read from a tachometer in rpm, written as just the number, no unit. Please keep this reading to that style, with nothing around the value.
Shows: 2500
